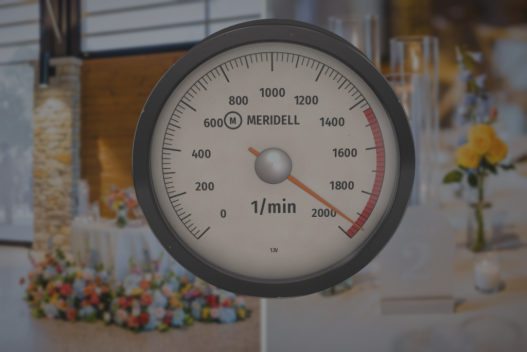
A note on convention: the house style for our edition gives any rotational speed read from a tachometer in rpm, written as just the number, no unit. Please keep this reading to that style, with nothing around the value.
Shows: 1940
